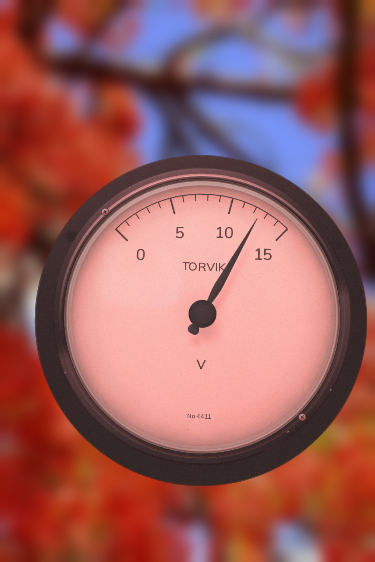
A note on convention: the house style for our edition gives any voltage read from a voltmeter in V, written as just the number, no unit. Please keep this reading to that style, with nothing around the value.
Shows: 12.5
